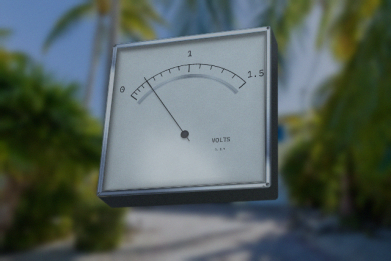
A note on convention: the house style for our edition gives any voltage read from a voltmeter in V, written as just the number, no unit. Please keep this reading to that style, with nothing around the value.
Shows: 0.5
